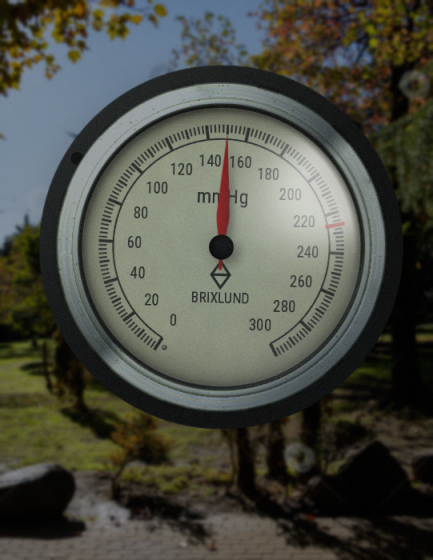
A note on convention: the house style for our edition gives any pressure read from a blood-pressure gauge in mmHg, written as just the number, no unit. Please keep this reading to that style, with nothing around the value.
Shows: 150
